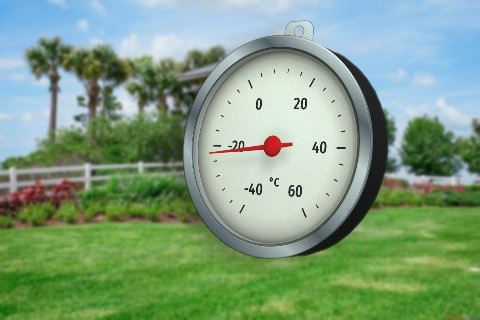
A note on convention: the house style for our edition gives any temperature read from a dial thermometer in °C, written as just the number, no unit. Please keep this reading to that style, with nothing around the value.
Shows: -22
